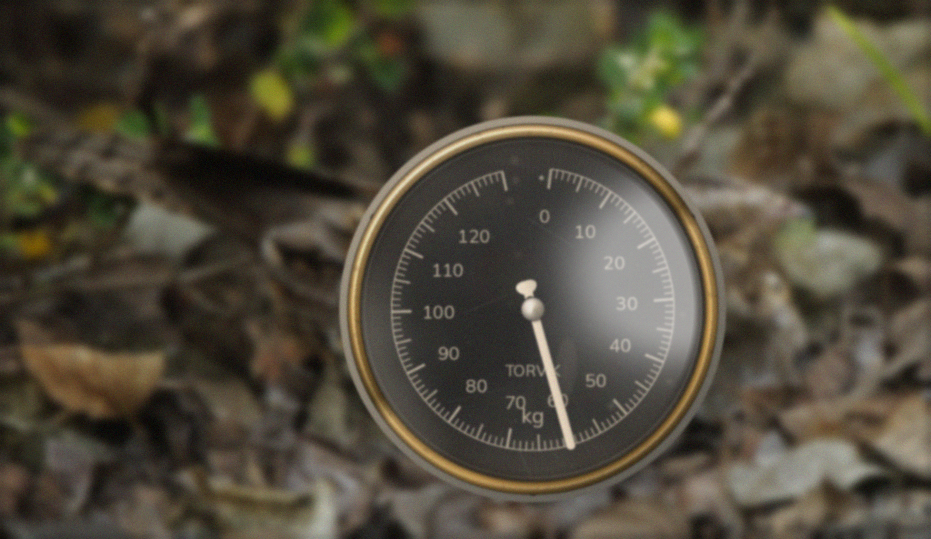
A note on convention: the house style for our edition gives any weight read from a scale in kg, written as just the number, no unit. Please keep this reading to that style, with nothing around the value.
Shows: 60
